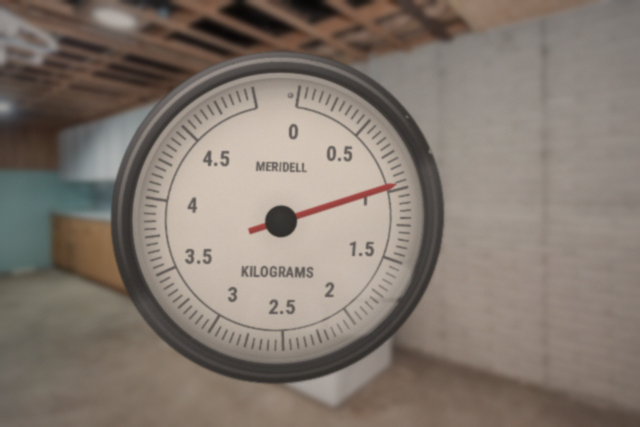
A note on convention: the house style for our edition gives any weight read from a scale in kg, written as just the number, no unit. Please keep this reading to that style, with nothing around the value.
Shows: 0.95
